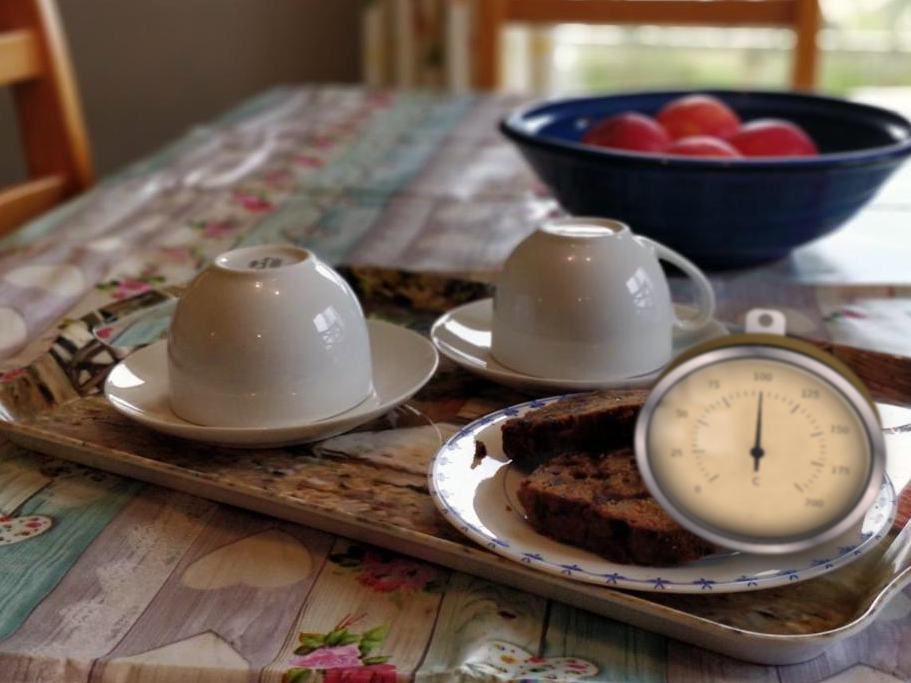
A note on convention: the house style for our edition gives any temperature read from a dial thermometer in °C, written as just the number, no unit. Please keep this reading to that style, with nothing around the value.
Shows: 100
